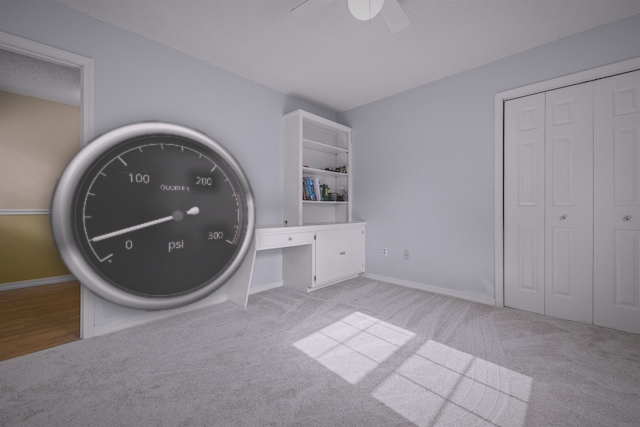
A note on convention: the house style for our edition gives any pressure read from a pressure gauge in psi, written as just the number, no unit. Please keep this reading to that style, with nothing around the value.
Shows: 20
